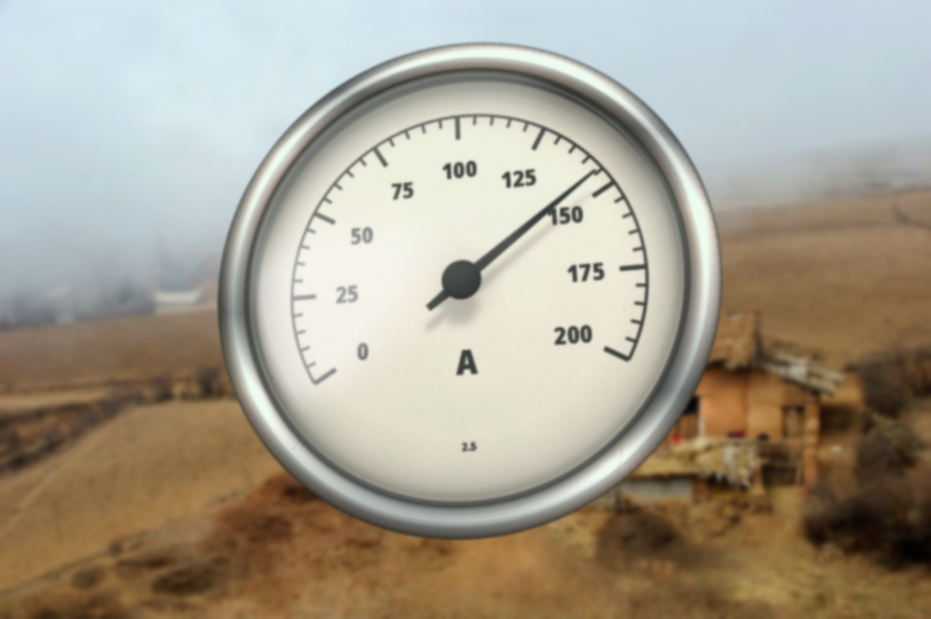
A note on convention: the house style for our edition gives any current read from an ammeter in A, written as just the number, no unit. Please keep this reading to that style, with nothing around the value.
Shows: 145
